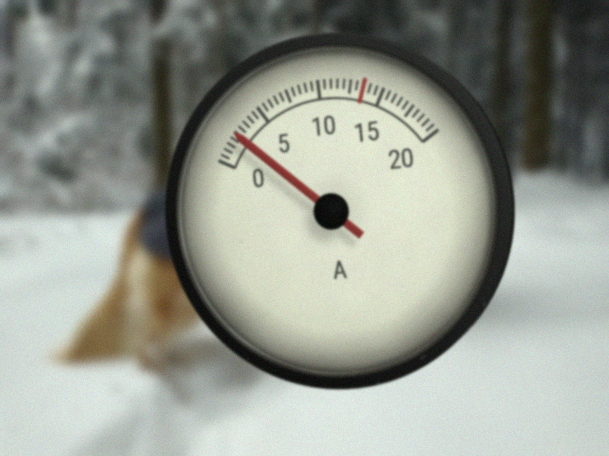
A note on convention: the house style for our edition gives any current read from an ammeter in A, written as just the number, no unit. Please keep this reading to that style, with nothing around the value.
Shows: 2.5
